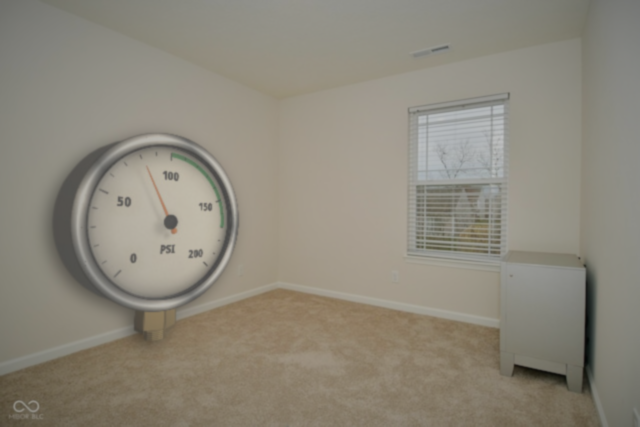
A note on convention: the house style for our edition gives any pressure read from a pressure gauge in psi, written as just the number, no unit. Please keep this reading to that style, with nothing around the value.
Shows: 80
